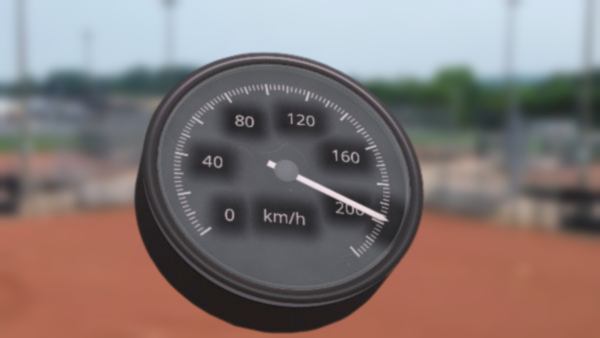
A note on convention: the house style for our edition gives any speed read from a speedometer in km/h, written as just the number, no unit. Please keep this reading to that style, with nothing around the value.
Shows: 200
